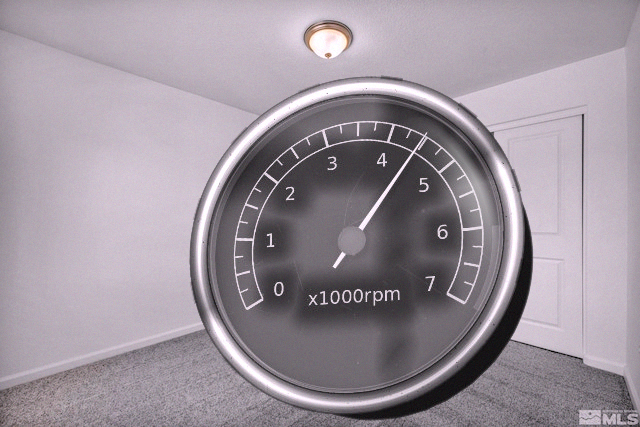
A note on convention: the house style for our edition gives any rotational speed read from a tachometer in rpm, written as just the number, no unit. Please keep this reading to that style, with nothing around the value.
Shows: 4500
